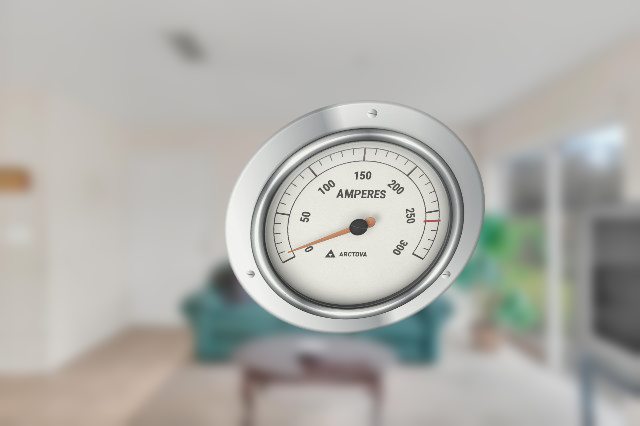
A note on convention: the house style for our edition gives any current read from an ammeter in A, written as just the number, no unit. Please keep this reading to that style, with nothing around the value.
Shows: 10
